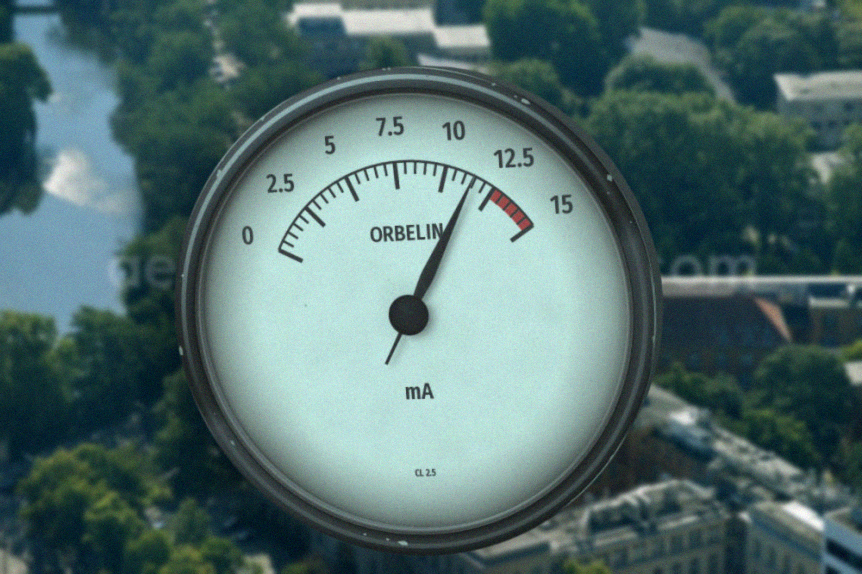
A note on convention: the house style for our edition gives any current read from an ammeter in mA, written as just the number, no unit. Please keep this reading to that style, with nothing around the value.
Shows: 11.5
